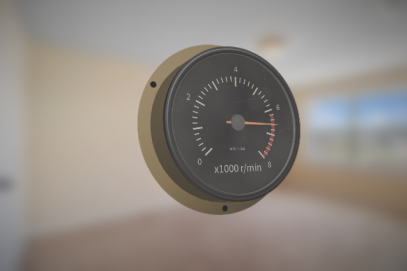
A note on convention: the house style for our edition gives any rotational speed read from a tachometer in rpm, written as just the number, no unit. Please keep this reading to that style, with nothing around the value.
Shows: 6600
